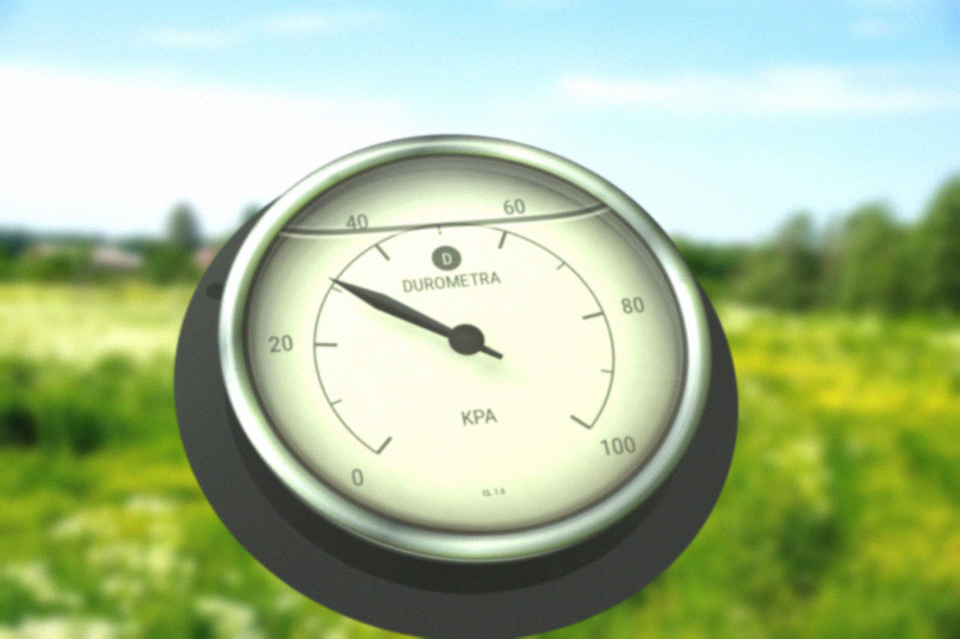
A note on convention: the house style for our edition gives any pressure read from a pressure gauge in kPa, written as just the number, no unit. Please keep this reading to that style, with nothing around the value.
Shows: 30
